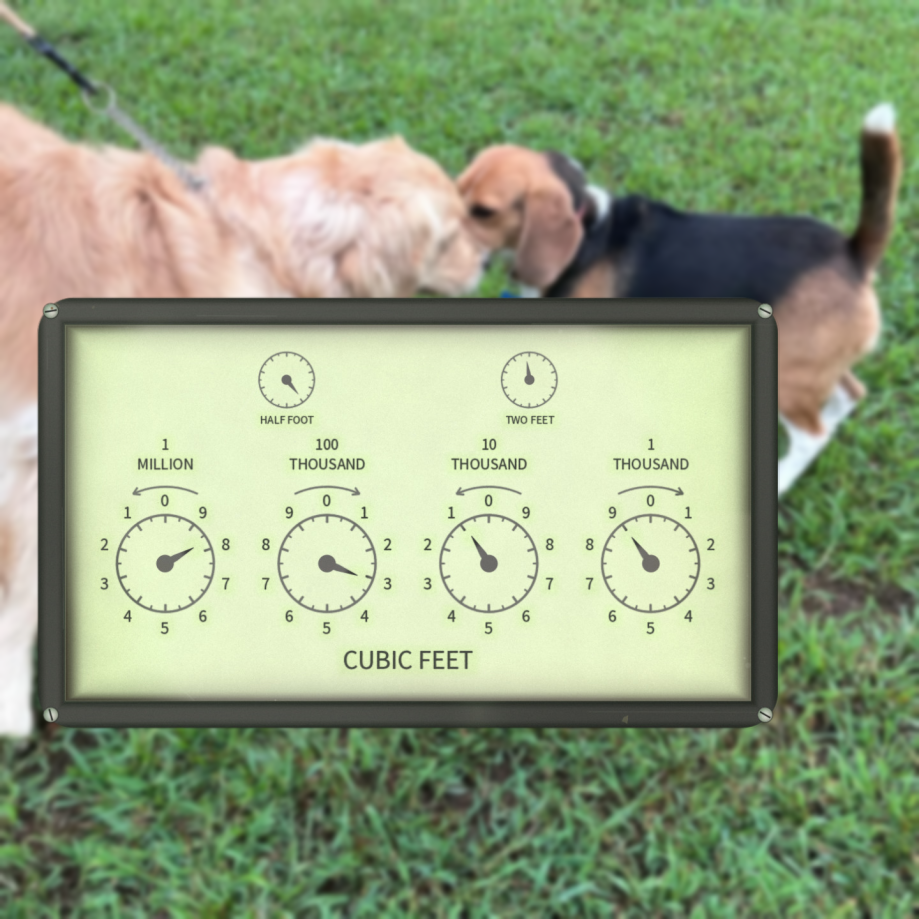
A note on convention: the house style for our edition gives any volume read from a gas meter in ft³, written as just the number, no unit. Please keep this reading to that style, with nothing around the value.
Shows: 830900
